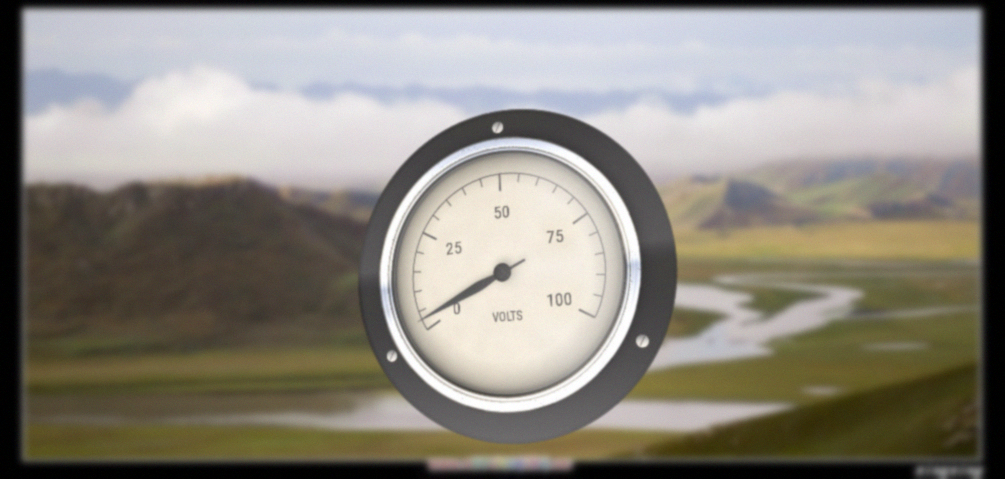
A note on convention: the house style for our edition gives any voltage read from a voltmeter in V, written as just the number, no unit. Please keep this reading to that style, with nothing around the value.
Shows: 2.5
